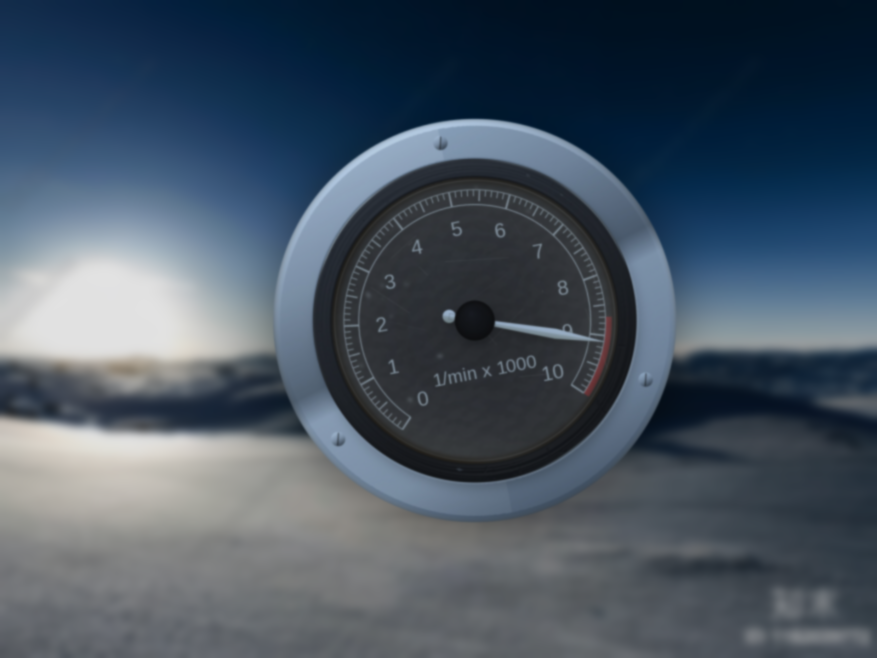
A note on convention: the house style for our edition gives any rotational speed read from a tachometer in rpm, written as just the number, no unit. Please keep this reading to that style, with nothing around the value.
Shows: 9100
